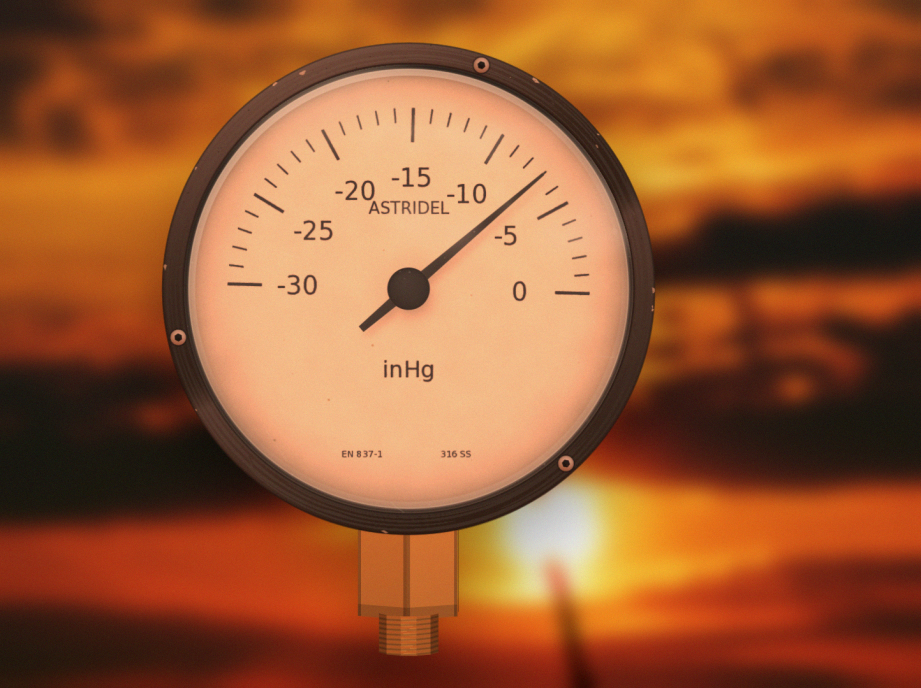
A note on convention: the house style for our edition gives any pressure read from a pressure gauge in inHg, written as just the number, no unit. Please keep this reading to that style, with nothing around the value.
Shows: -7
